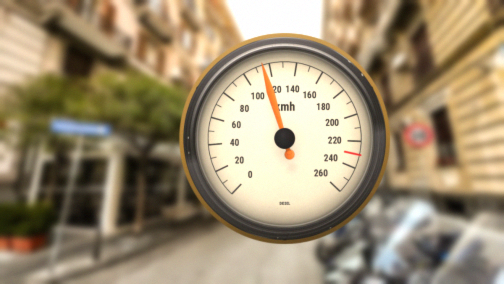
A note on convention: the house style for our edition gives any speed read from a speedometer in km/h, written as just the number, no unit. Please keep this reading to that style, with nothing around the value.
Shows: 115
